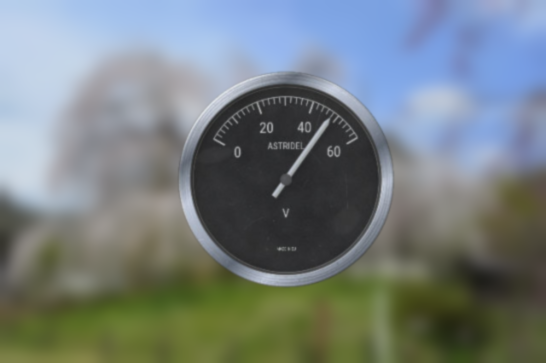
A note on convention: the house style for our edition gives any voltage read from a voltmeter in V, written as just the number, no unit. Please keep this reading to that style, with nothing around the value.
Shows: 48
